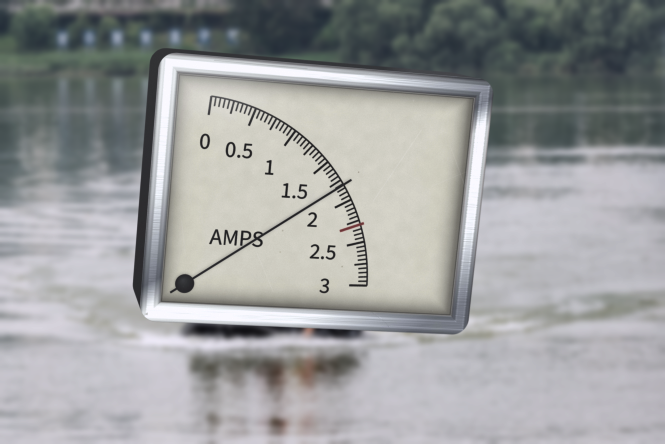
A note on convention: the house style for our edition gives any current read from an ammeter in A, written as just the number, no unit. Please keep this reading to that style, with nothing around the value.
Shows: 1.8
